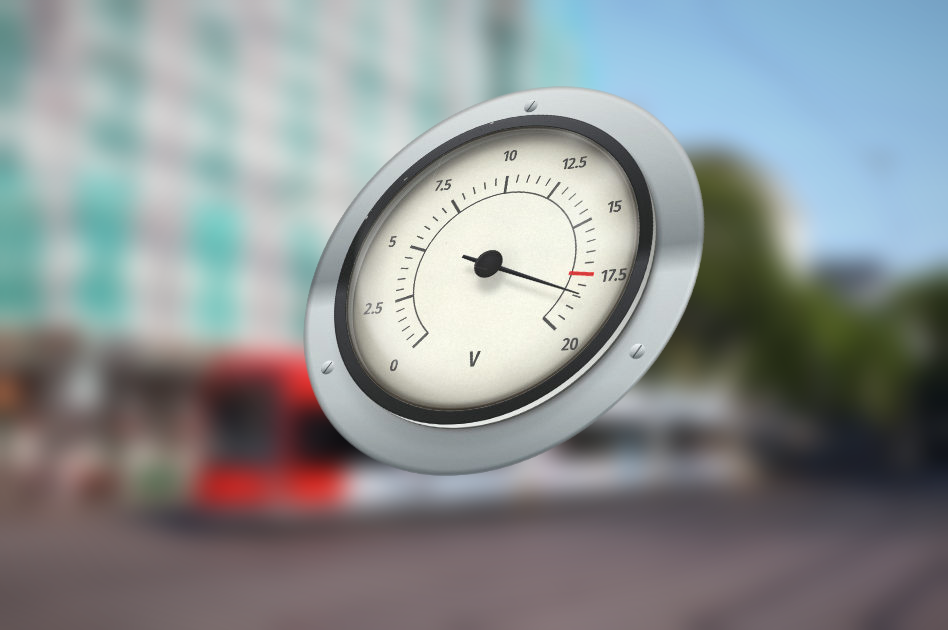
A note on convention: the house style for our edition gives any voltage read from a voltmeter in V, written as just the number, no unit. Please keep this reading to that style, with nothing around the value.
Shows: 18.5
